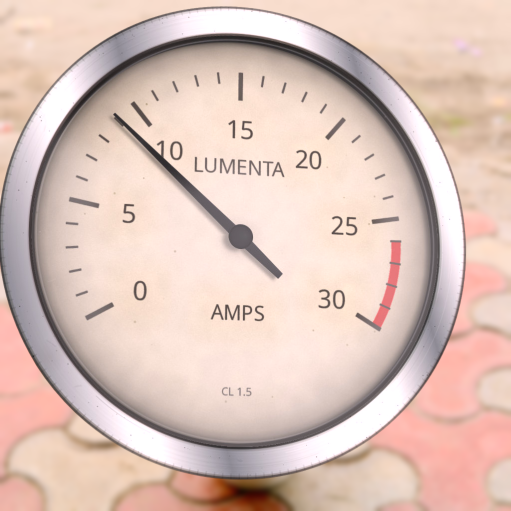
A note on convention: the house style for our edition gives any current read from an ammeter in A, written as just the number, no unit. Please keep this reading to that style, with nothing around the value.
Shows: 9
